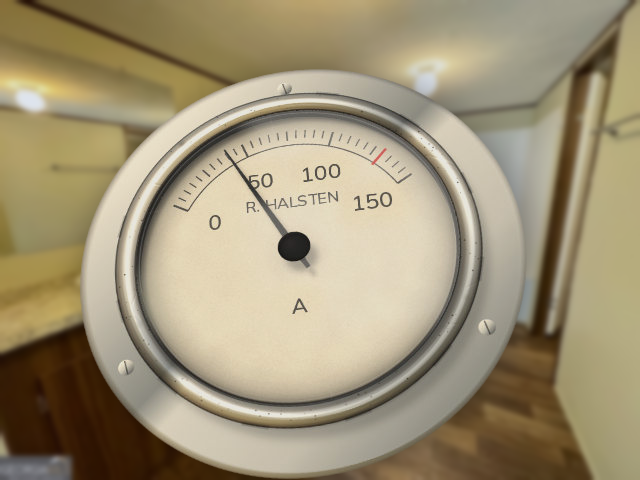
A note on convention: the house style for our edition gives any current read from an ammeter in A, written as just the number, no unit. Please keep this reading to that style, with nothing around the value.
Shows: 40
